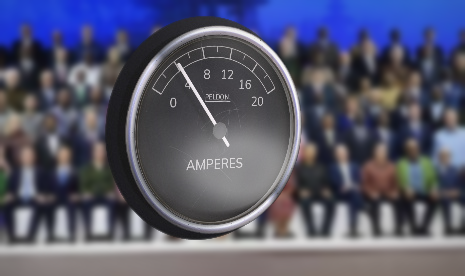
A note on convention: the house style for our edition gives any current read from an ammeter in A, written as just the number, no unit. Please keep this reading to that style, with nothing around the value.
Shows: 4
